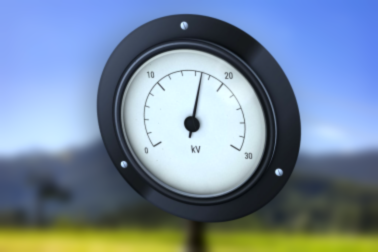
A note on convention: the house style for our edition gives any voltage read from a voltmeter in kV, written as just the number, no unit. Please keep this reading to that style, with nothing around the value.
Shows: 17
